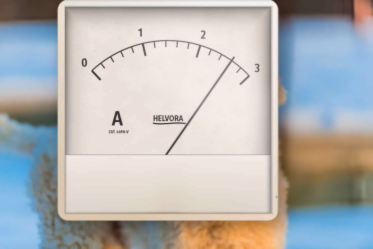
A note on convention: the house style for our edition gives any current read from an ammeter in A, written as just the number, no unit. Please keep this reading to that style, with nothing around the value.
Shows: 2.6
